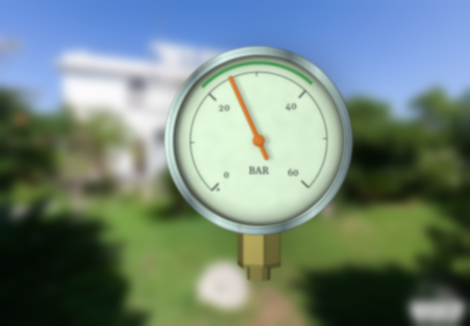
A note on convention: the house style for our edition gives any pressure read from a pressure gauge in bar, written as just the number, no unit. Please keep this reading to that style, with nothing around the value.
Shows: 25
